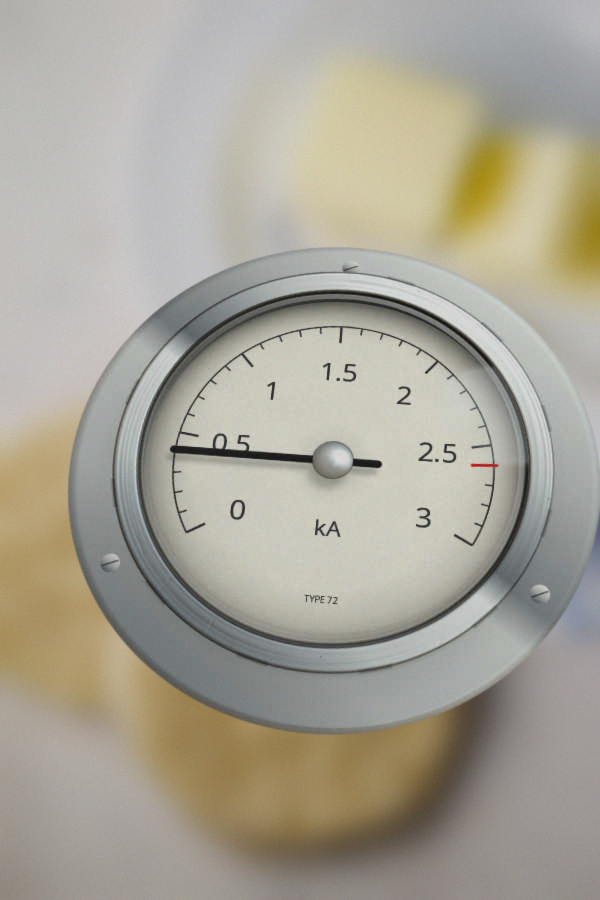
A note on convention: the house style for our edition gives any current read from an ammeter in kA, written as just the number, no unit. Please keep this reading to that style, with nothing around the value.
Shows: 0.4
